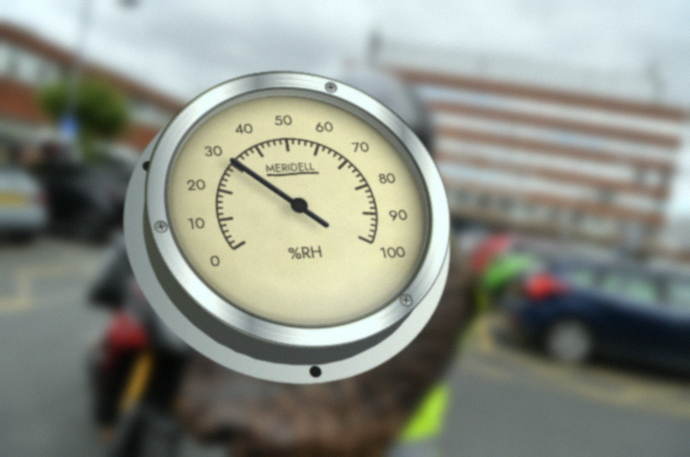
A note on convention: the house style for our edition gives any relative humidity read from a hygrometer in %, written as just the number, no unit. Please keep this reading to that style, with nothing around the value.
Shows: 30
